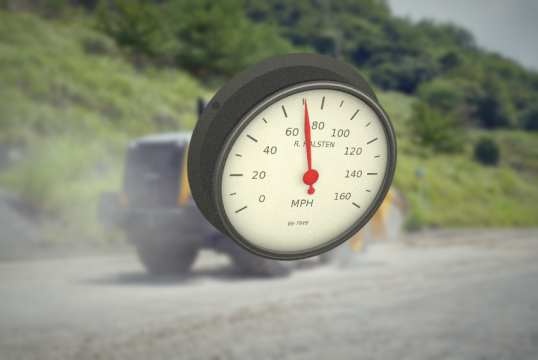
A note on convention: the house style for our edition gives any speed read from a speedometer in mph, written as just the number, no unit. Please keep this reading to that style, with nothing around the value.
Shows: 70
